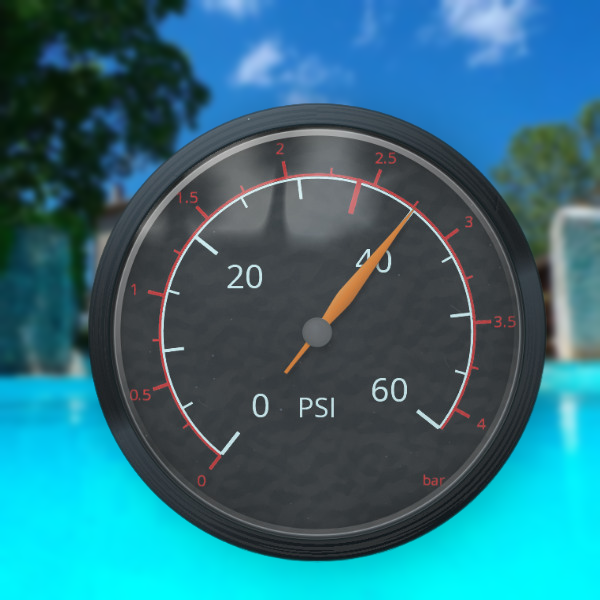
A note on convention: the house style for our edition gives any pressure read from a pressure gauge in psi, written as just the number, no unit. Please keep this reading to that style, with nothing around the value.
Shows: 40
